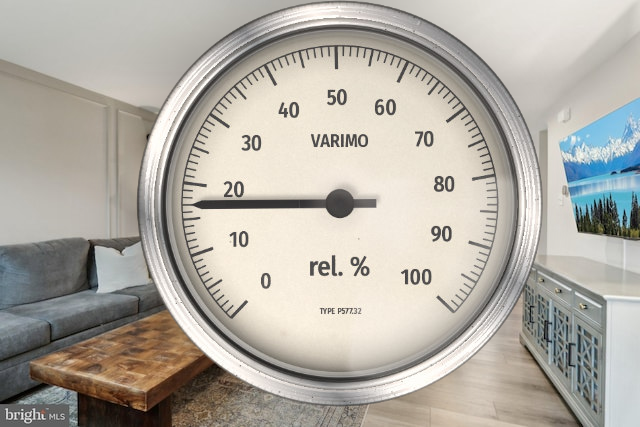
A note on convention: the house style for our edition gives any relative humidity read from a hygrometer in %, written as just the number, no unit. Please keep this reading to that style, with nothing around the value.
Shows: 17
